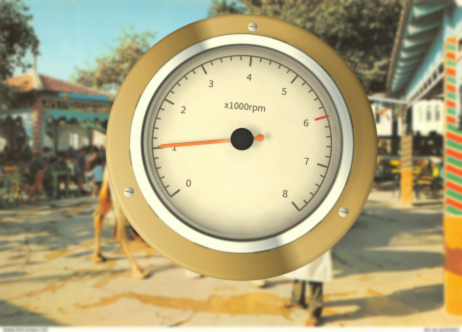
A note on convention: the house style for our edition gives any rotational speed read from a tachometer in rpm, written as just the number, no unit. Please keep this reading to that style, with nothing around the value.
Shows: 1000
